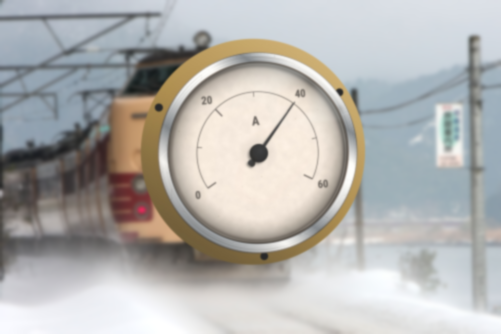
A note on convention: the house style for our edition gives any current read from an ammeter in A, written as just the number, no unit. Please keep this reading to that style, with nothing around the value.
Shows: 40
